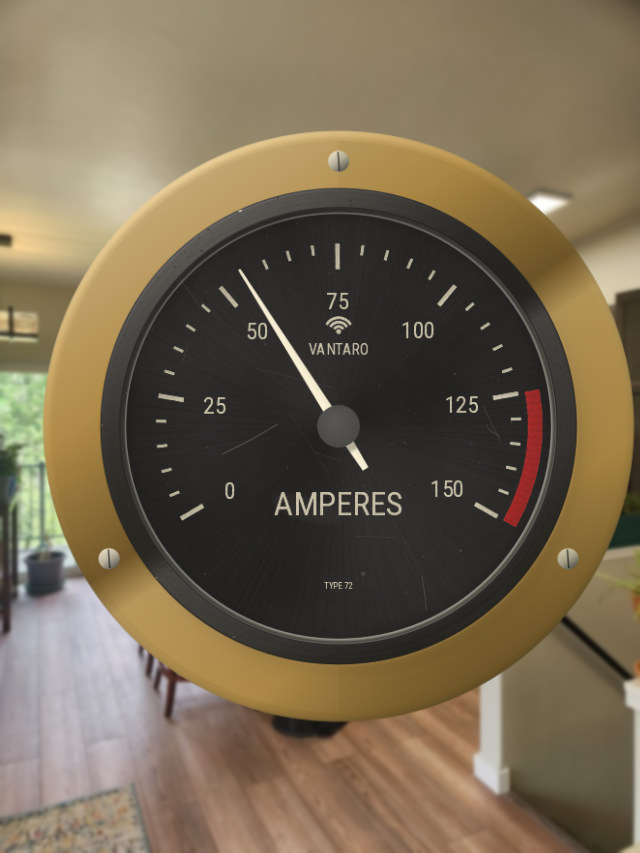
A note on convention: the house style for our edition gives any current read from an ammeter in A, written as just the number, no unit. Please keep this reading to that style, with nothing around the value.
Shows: 55
